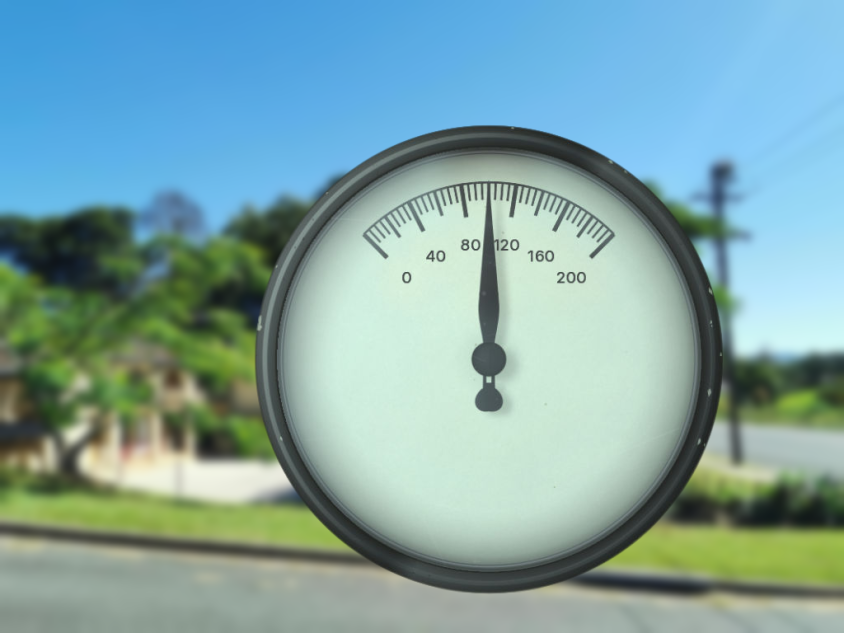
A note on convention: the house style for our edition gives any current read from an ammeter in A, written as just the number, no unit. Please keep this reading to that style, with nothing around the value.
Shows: 100
